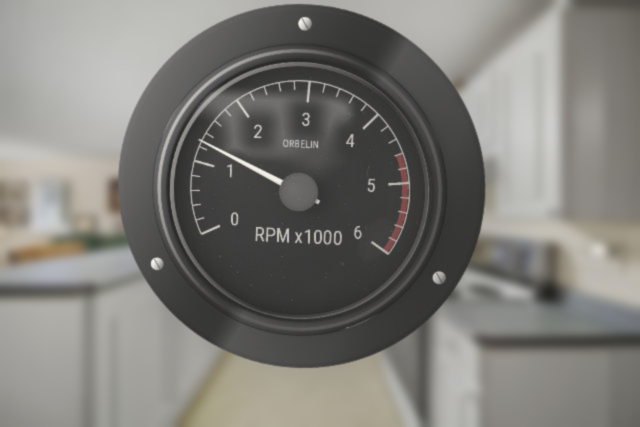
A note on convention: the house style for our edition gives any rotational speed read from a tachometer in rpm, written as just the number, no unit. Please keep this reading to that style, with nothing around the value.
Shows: 1300
